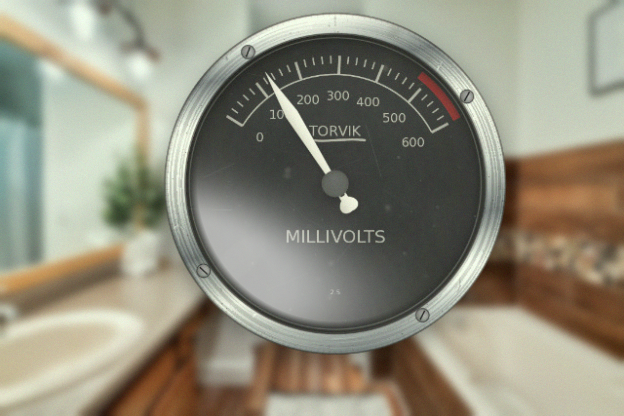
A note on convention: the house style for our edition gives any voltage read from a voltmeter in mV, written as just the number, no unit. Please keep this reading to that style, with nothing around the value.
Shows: 130
